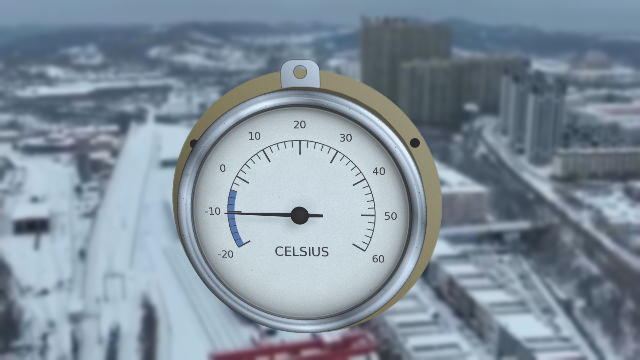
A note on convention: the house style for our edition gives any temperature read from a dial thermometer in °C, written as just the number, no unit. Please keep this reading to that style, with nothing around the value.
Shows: -10
